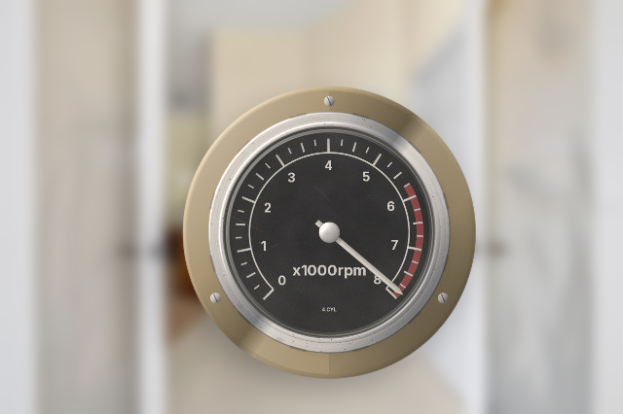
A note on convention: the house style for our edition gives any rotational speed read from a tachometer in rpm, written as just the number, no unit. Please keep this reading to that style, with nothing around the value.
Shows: 7875
